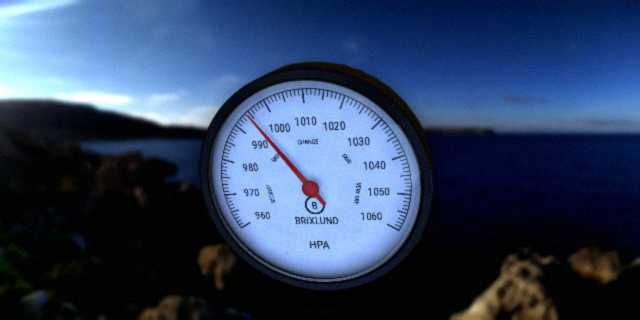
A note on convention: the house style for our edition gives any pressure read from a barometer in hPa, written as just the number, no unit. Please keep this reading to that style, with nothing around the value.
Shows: 995
